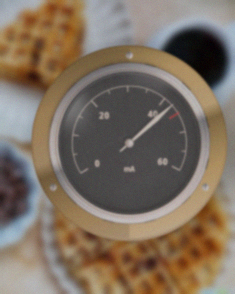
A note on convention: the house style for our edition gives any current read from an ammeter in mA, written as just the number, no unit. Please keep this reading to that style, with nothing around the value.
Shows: 42.5
